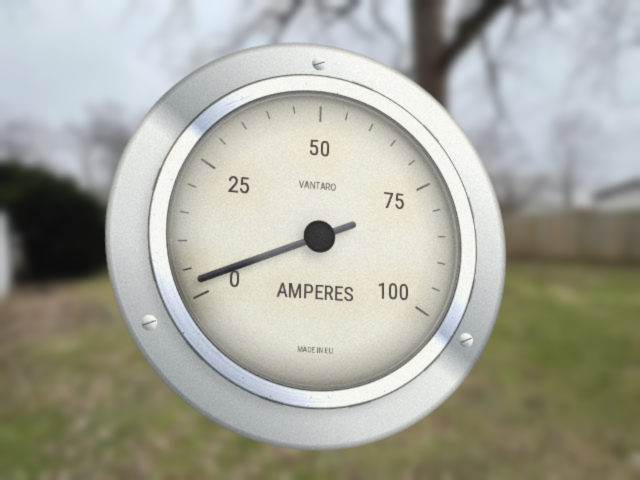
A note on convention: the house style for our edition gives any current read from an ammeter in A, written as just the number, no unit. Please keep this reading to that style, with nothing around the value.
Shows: 2.5
